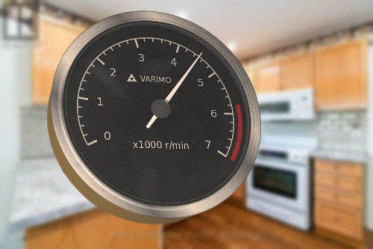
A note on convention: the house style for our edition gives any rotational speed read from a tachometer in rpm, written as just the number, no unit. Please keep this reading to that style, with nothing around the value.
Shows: 4500
